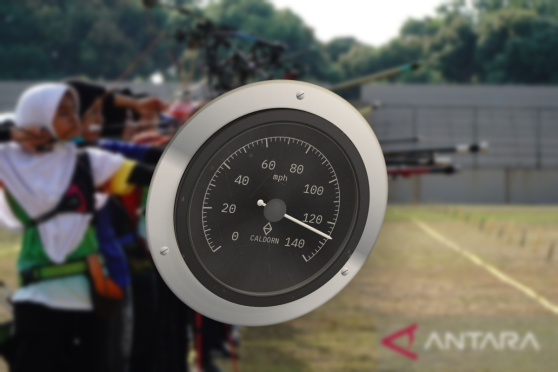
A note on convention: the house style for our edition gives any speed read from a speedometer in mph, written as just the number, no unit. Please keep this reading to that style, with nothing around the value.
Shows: 126
